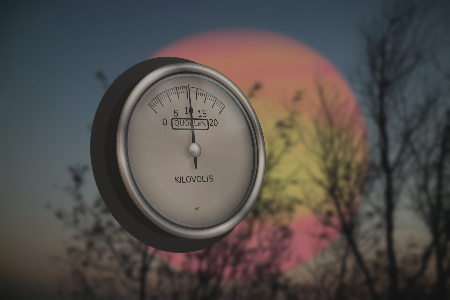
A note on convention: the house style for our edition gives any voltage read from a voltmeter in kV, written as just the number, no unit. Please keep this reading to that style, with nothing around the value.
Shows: 10
